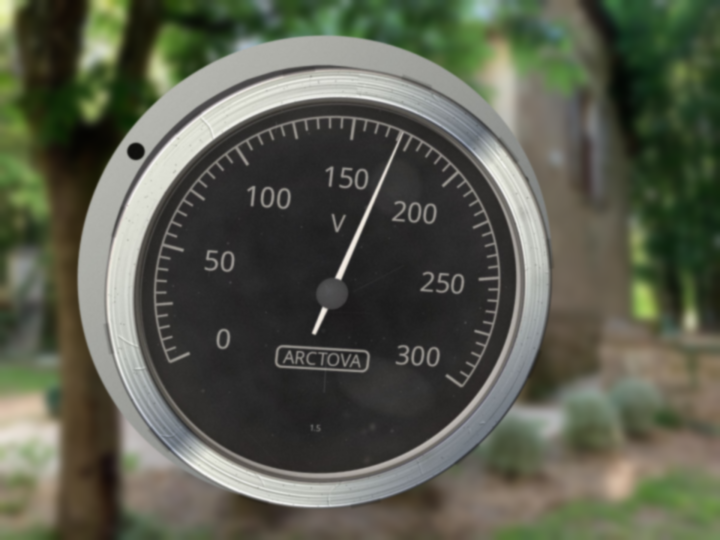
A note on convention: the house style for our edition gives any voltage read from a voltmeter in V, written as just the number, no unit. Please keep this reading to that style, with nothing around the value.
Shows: 170
